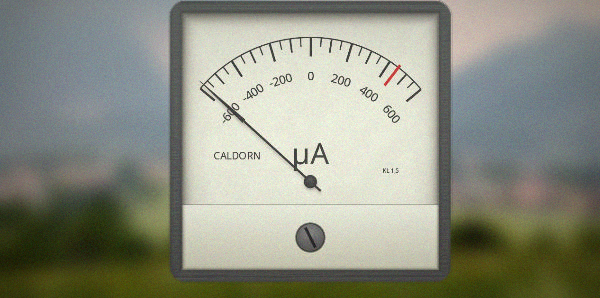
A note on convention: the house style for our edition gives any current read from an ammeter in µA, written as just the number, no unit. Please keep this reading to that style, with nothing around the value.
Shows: -575
